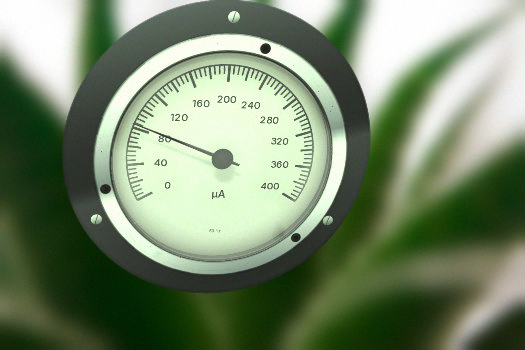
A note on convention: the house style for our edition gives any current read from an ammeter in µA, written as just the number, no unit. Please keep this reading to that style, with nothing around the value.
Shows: 85
